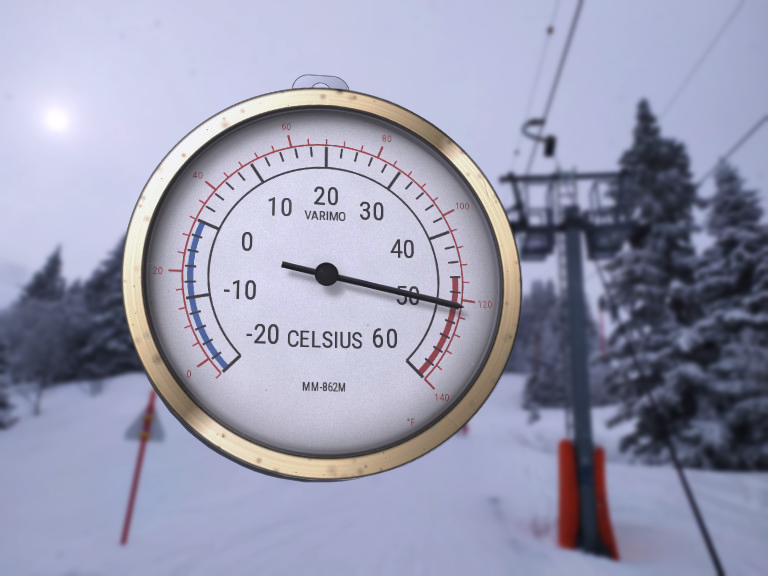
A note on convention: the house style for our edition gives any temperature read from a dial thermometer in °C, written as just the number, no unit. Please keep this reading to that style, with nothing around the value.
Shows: 50
